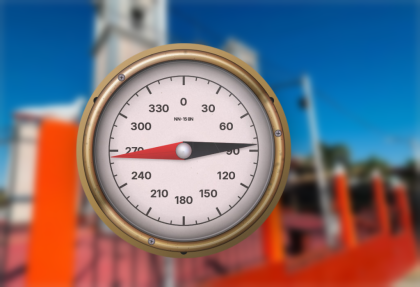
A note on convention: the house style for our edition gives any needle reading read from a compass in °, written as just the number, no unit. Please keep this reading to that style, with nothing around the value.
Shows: 265
